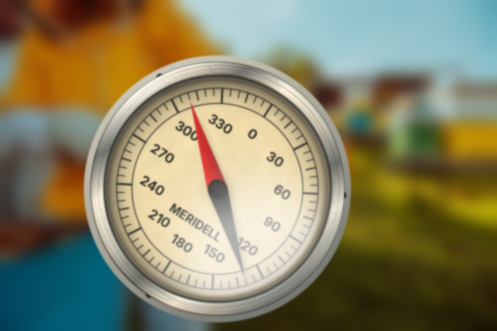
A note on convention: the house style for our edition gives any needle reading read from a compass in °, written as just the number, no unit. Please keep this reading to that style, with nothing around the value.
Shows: 310
